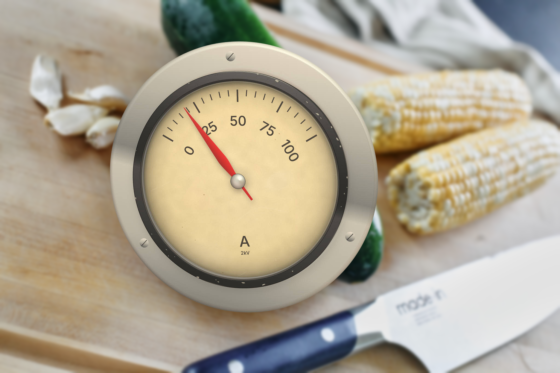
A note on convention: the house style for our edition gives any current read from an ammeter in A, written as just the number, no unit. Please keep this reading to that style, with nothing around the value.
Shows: 20
